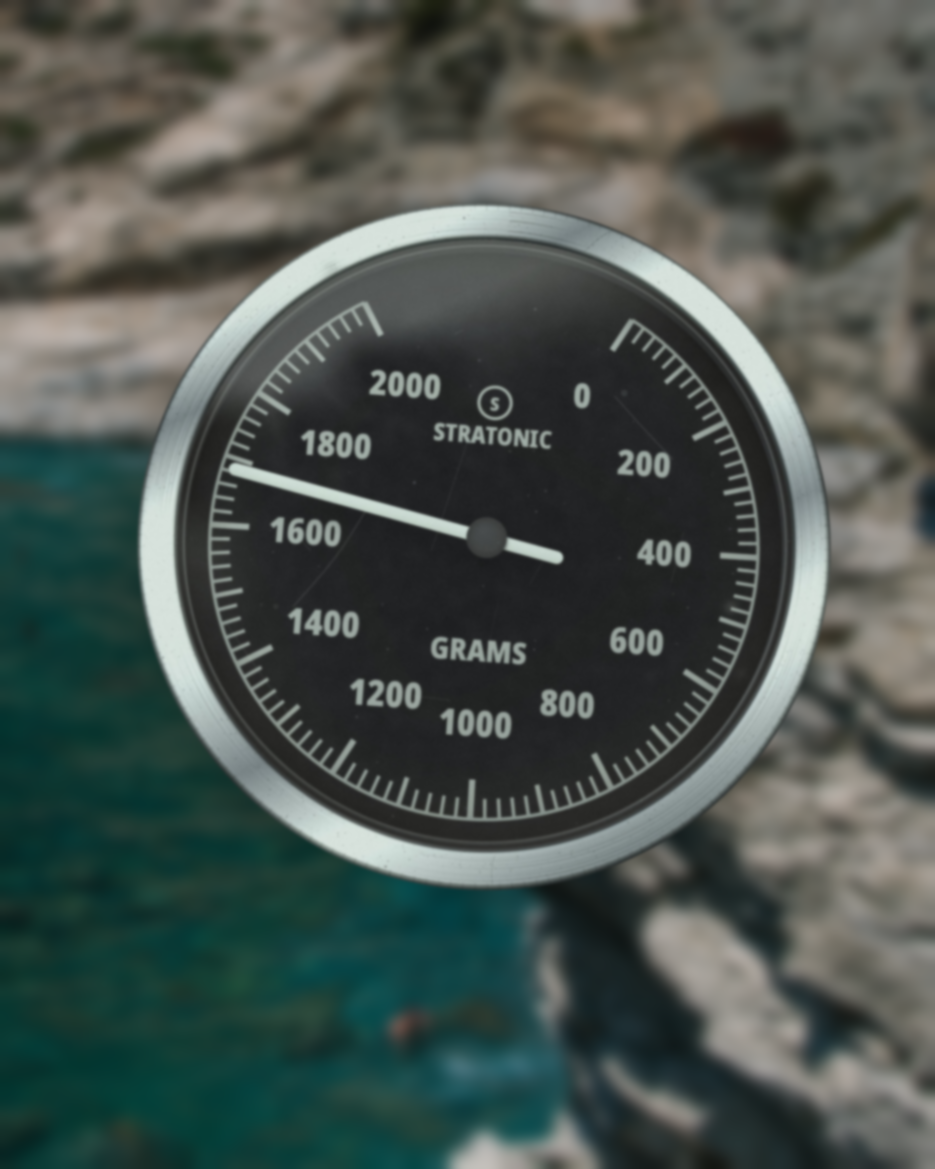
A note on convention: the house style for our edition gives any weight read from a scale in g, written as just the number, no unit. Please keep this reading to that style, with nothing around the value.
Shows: 1680
